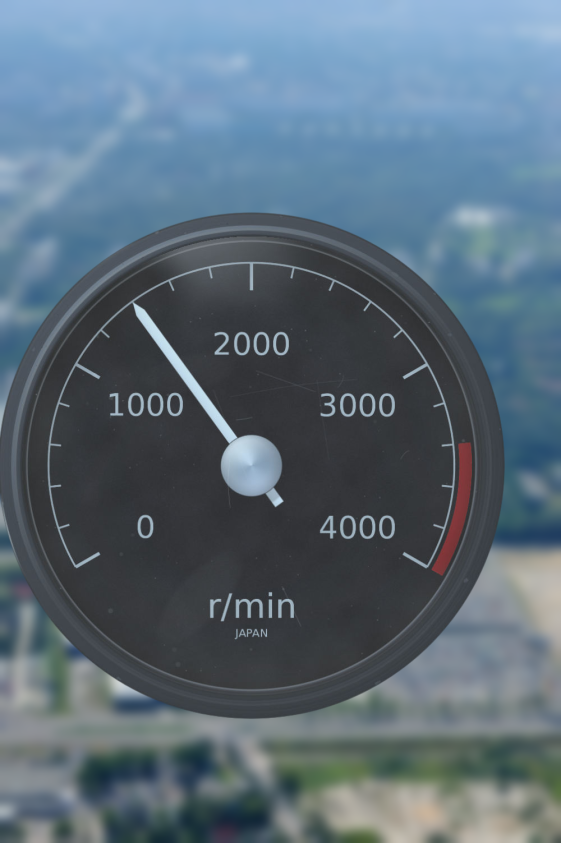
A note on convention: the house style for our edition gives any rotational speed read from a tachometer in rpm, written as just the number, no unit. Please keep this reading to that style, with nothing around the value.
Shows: 1400
